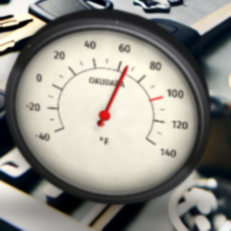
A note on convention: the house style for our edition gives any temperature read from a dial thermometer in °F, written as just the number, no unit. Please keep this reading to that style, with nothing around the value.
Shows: 65
